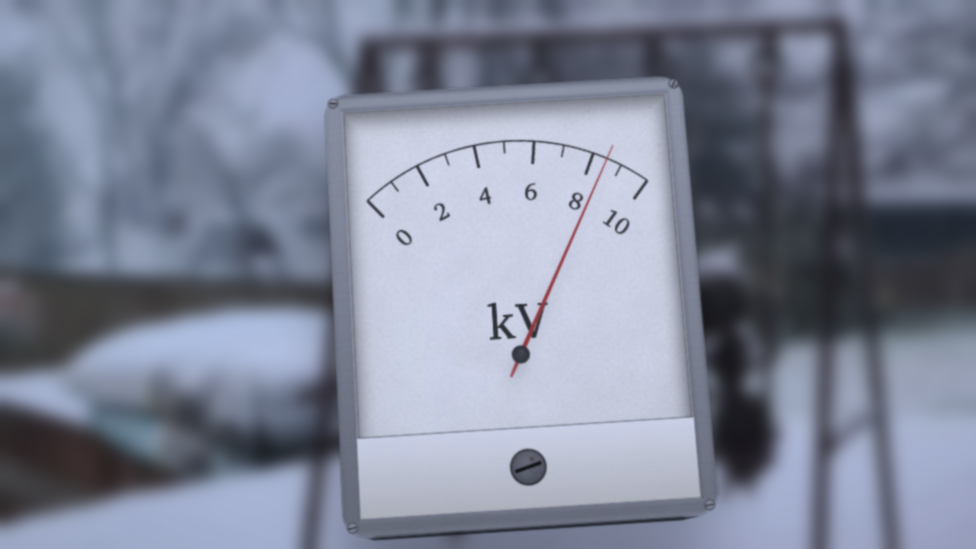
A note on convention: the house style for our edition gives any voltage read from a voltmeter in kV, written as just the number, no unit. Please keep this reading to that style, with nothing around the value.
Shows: 8.5
